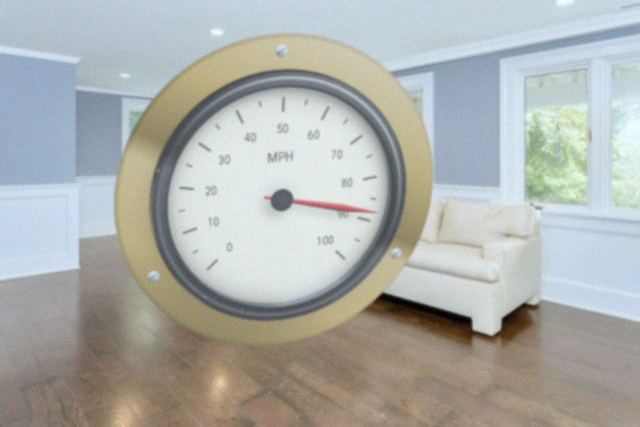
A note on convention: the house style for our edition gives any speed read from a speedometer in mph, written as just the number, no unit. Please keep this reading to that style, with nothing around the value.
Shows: 87.5
